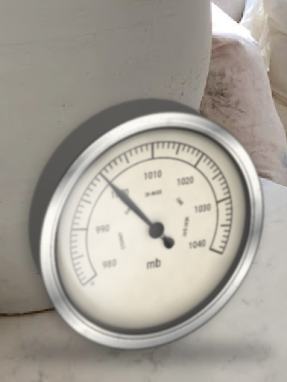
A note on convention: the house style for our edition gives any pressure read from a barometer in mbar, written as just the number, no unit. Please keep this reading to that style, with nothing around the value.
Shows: 1000
